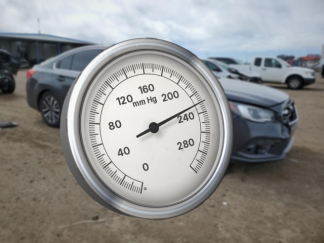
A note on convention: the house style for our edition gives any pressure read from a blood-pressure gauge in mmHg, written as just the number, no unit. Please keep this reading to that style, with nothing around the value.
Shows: 230
